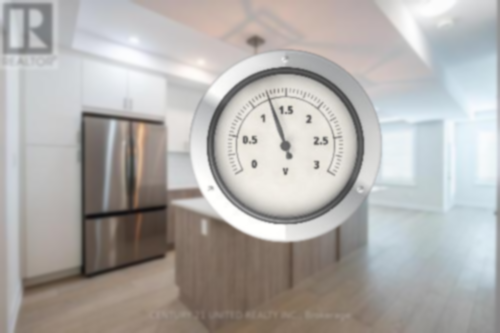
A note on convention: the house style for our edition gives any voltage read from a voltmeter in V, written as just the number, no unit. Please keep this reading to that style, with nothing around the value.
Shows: 1.25
